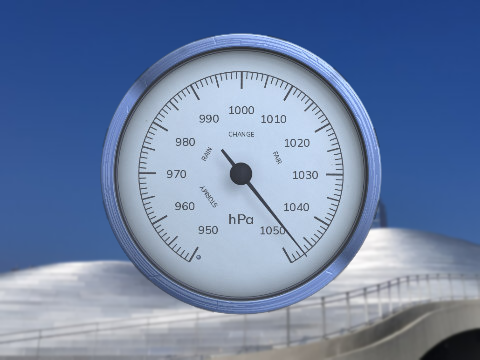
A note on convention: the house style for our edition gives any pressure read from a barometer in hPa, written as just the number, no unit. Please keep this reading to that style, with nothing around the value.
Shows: 1047
